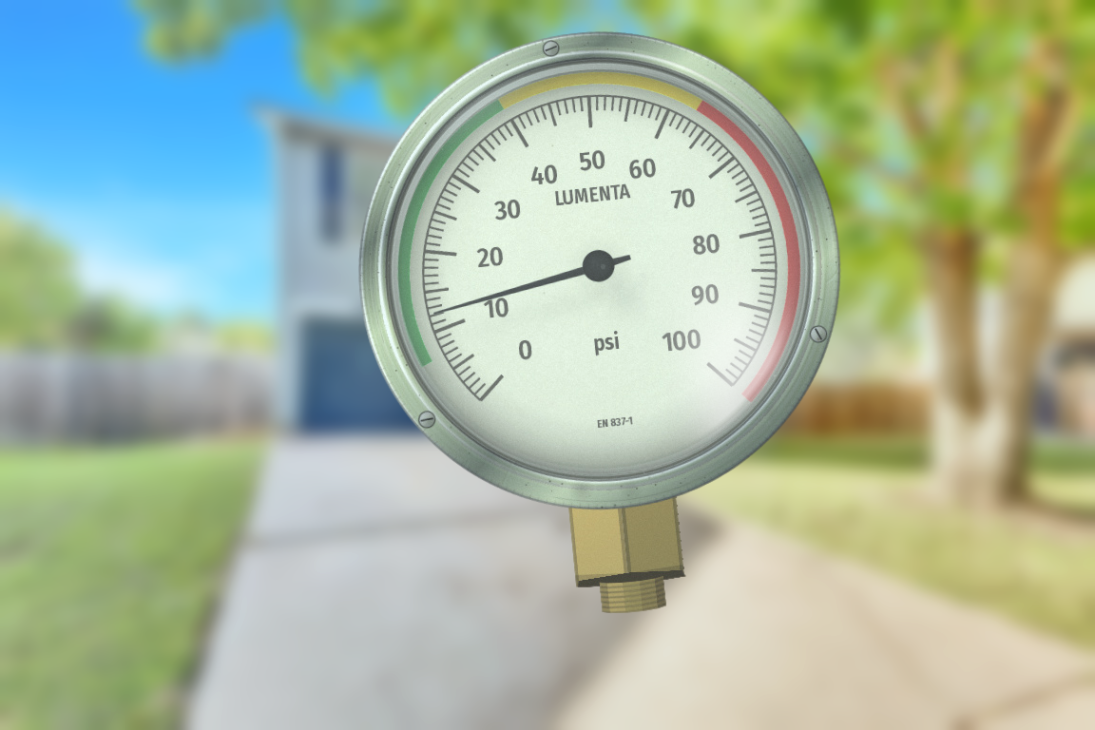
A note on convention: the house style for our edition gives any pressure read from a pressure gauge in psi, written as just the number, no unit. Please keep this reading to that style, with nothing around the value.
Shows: 12
